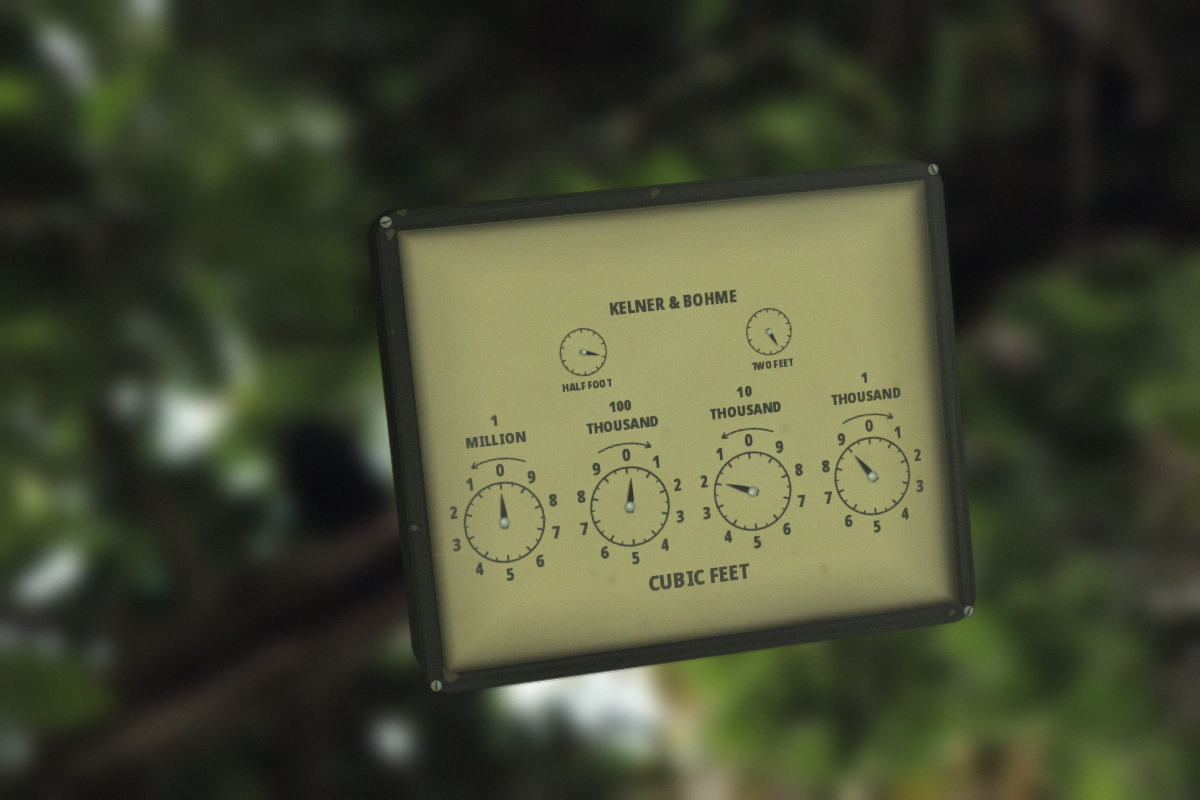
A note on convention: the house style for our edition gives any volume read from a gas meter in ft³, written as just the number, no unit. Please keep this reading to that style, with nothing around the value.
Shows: 1900
